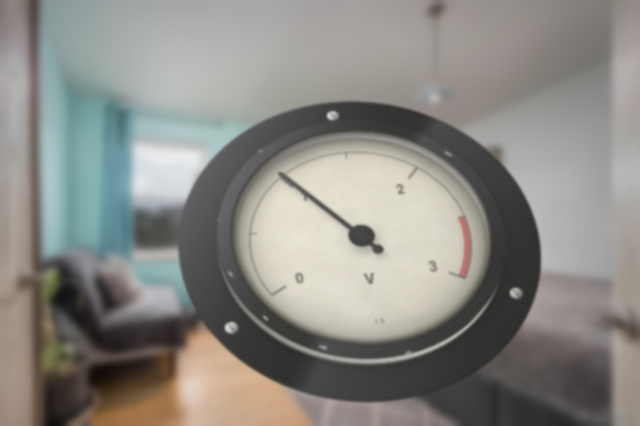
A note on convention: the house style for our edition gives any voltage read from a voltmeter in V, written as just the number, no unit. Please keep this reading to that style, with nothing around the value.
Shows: 1
